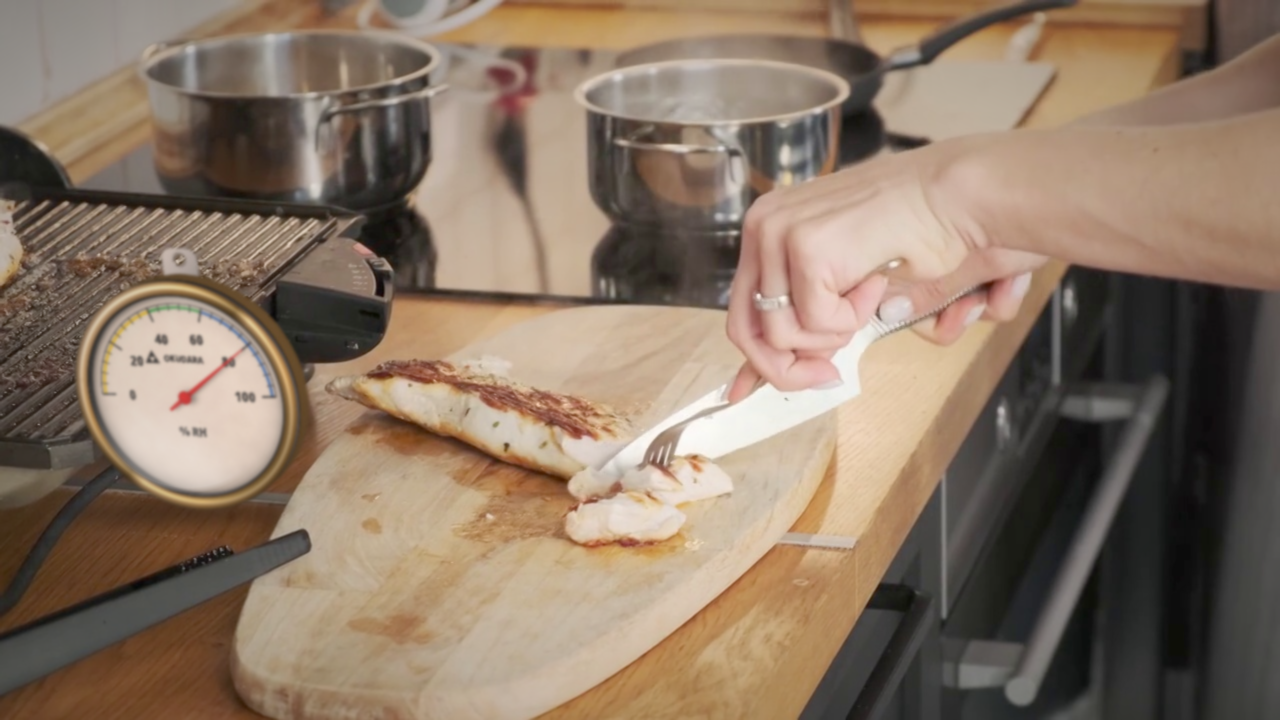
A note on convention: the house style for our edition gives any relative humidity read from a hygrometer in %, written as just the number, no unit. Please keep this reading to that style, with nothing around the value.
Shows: 80
